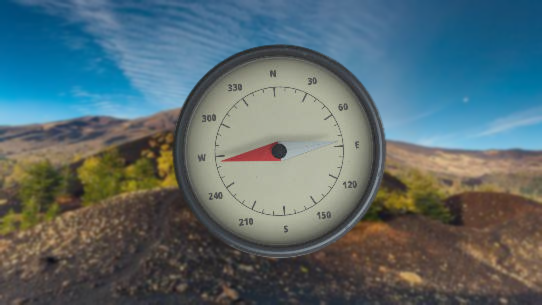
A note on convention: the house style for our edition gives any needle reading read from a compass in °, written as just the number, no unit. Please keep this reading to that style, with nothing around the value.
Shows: 265
